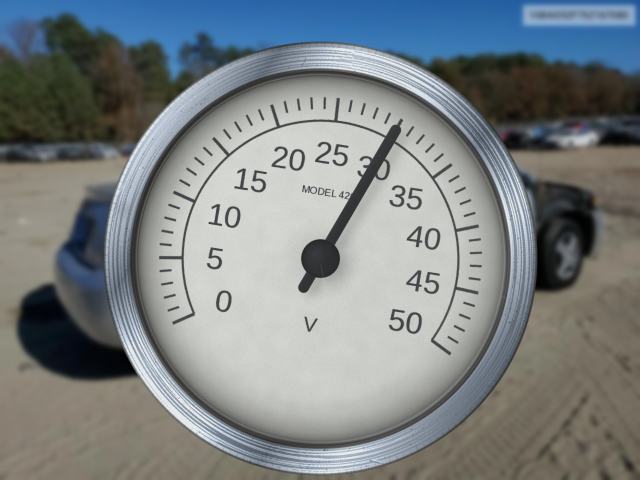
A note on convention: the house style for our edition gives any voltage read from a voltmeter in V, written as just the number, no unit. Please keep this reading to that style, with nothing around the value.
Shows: 30
